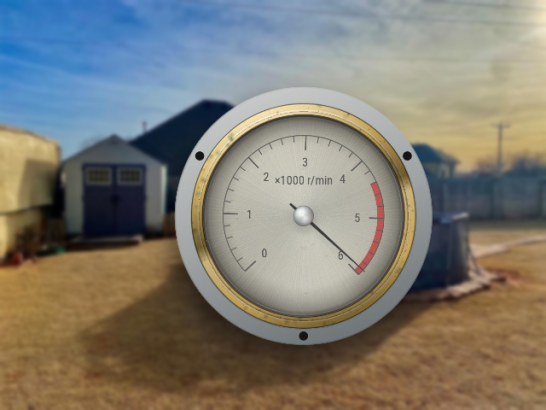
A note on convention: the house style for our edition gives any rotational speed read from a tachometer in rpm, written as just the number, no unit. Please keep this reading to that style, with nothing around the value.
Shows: 5900
